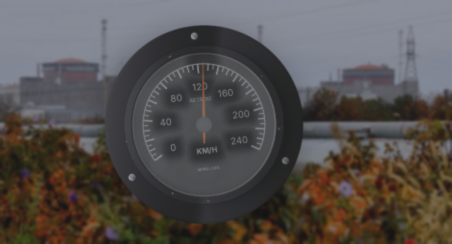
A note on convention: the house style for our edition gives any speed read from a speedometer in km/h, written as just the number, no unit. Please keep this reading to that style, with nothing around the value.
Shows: 125
